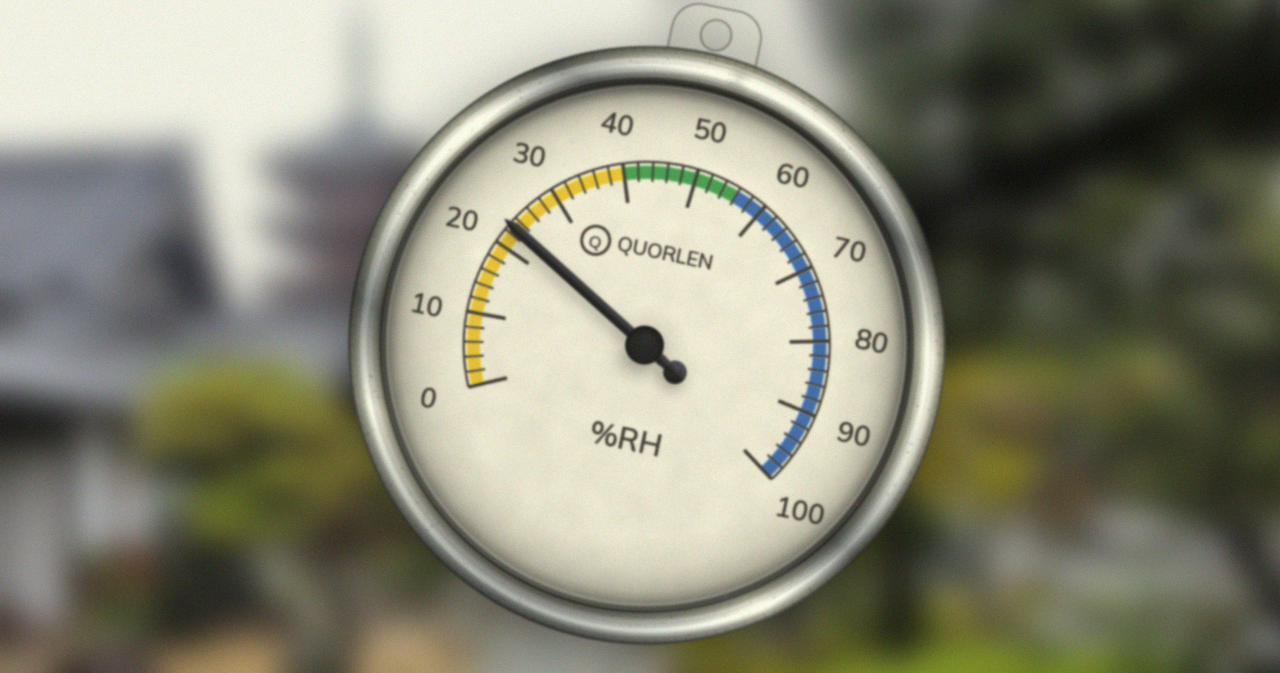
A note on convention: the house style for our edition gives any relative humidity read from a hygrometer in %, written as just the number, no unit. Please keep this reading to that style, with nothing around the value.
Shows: 23
